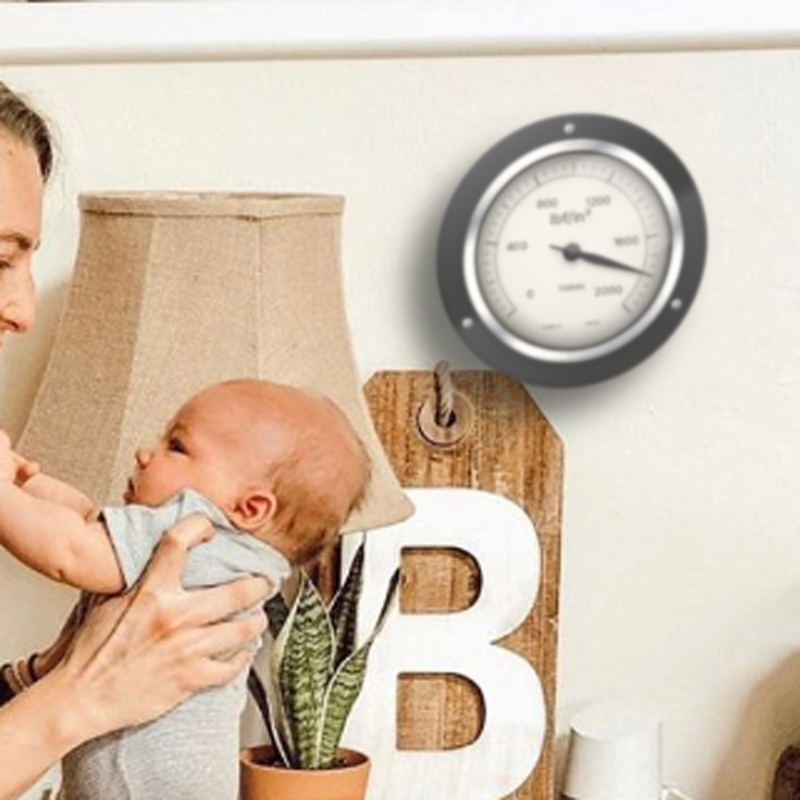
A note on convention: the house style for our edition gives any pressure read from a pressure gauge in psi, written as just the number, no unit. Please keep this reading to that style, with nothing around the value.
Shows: 1800
